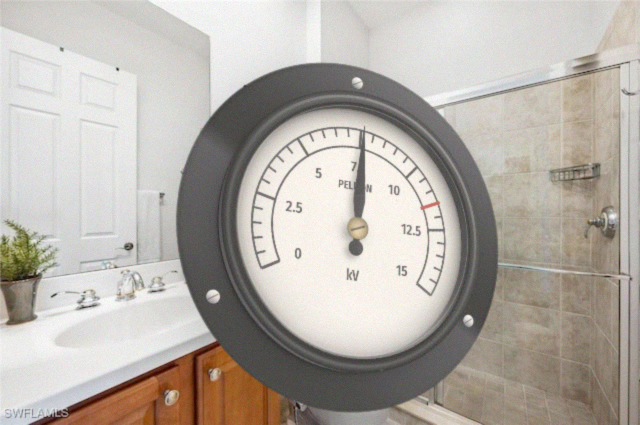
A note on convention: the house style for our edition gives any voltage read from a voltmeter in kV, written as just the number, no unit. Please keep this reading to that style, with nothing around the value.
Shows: 7.5
